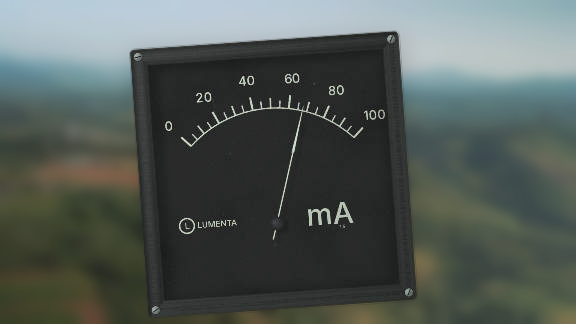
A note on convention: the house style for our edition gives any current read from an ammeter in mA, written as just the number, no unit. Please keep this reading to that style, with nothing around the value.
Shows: 67.5
